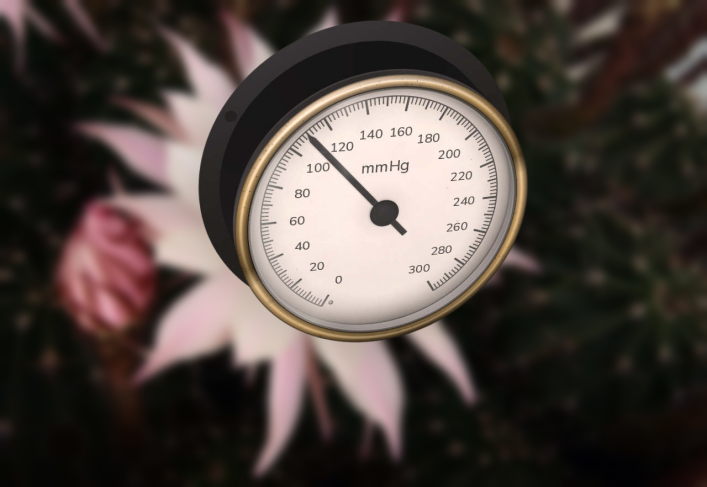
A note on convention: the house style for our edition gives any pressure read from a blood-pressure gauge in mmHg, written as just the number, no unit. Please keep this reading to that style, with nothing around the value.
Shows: 110
